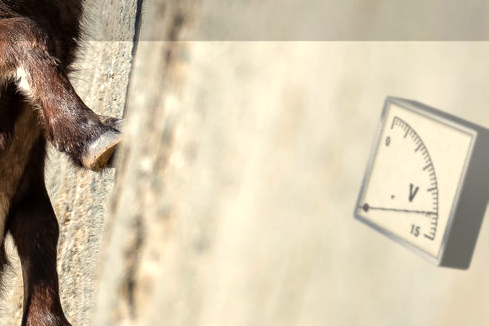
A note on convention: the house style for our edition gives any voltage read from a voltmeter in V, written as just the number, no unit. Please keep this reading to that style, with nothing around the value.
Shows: 12.5
